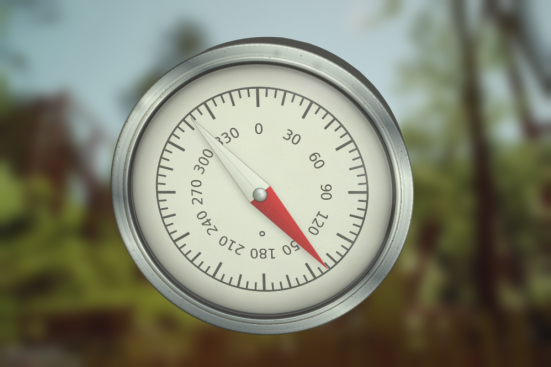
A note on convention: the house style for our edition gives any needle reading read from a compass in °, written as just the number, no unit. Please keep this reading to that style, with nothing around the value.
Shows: 140
